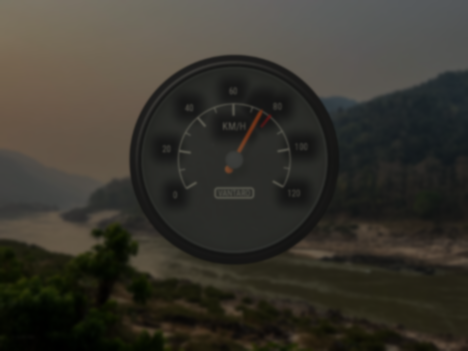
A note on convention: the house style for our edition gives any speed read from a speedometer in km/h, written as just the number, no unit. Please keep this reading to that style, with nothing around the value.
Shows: 75
